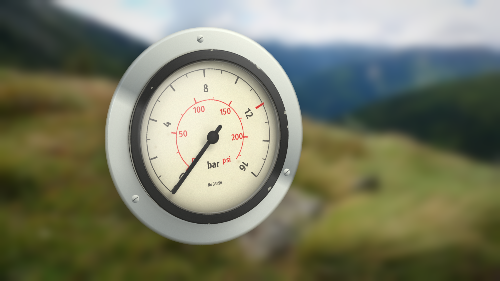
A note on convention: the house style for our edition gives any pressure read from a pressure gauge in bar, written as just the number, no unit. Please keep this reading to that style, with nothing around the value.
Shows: 0
